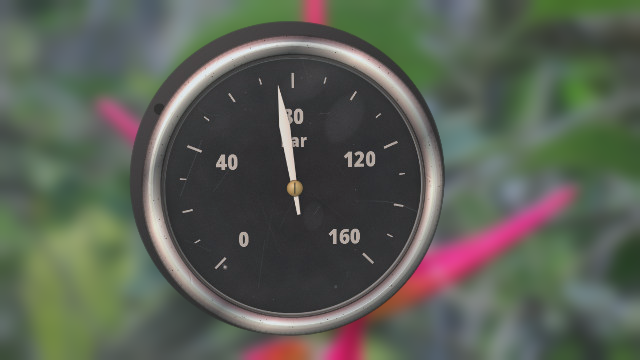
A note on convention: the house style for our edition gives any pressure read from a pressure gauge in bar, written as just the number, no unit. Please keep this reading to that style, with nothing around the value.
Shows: 75
